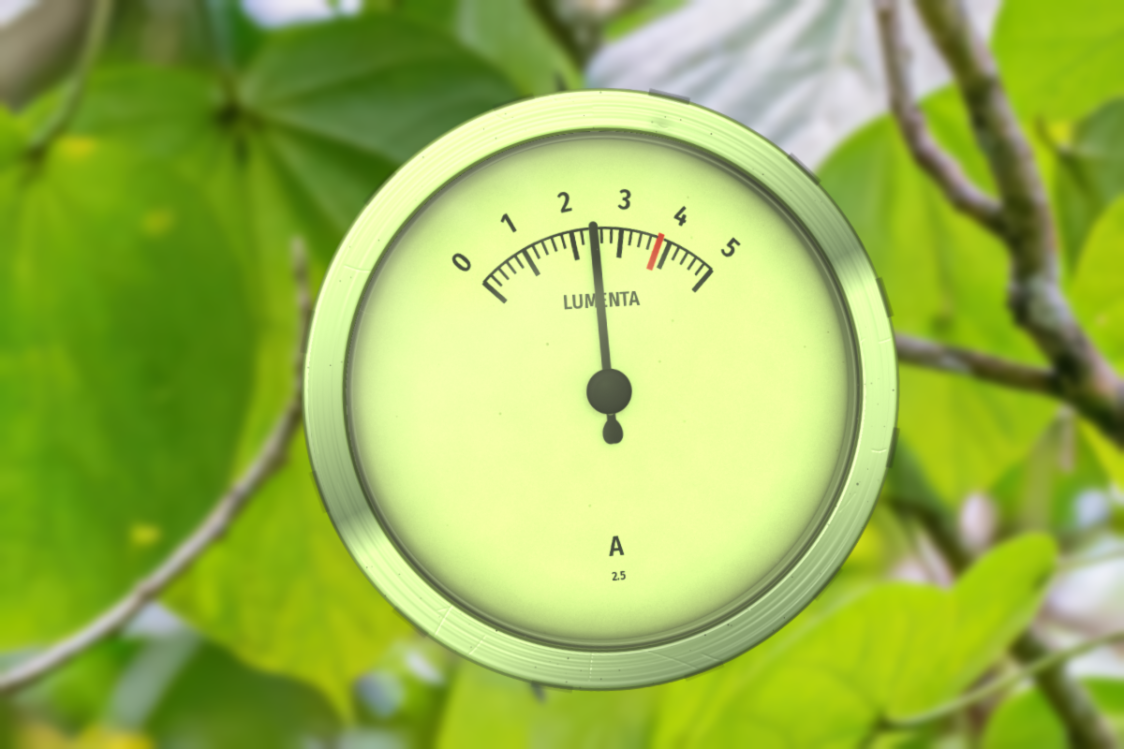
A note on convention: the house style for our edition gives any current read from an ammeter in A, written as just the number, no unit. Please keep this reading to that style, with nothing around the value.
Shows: 2.4
